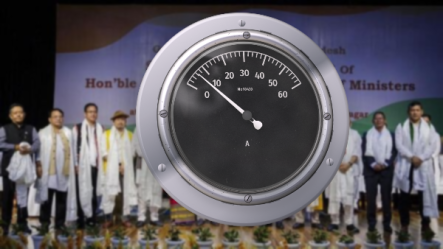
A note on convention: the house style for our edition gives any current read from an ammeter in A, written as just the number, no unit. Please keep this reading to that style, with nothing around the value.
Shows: 6
